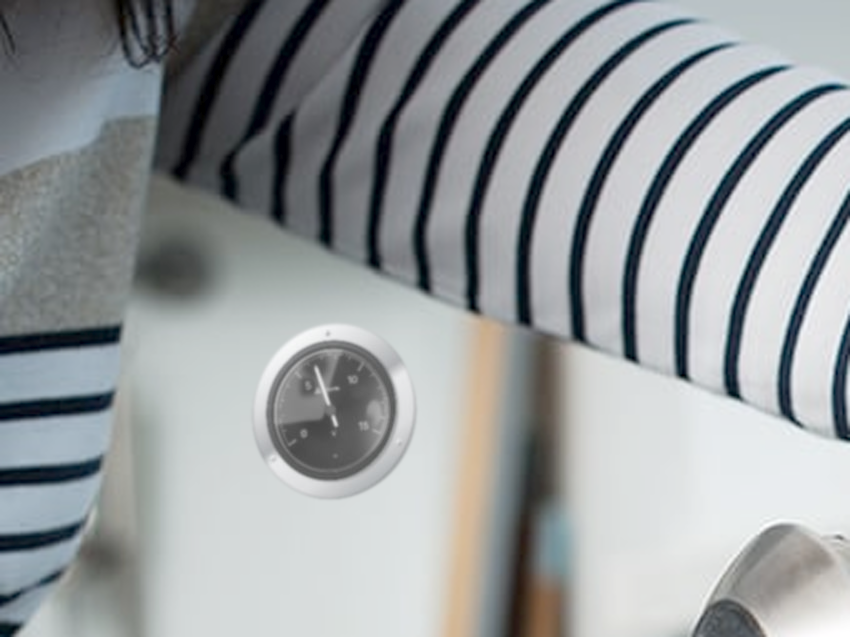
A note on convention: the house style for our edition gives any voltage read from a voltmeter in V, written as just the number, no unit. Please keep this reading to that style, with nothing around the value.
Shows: 6.5
